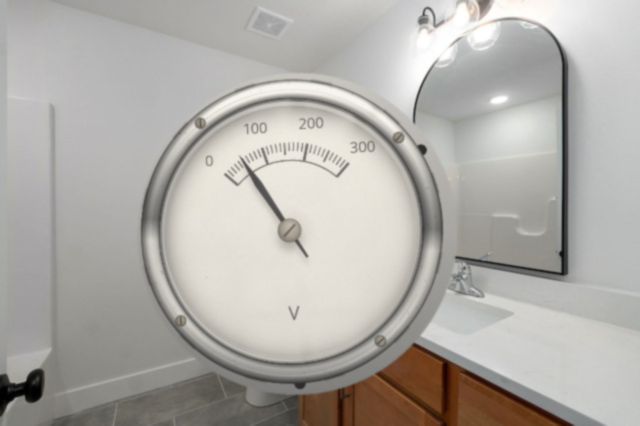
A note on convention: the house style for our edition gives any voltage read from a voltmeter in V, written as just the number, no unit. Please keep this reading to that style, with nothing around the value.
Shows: 50
